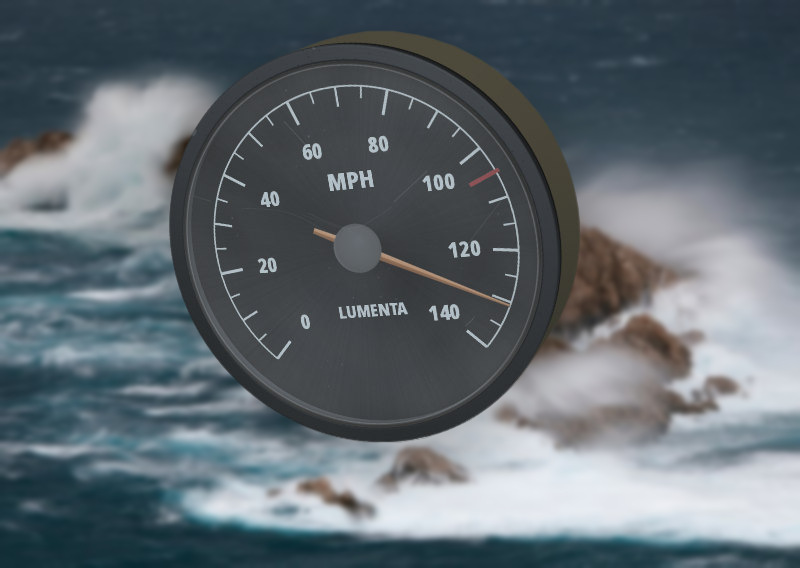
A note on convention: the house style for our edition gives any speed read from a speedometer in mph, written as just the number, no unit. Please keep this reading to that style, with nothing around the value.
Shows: 130
